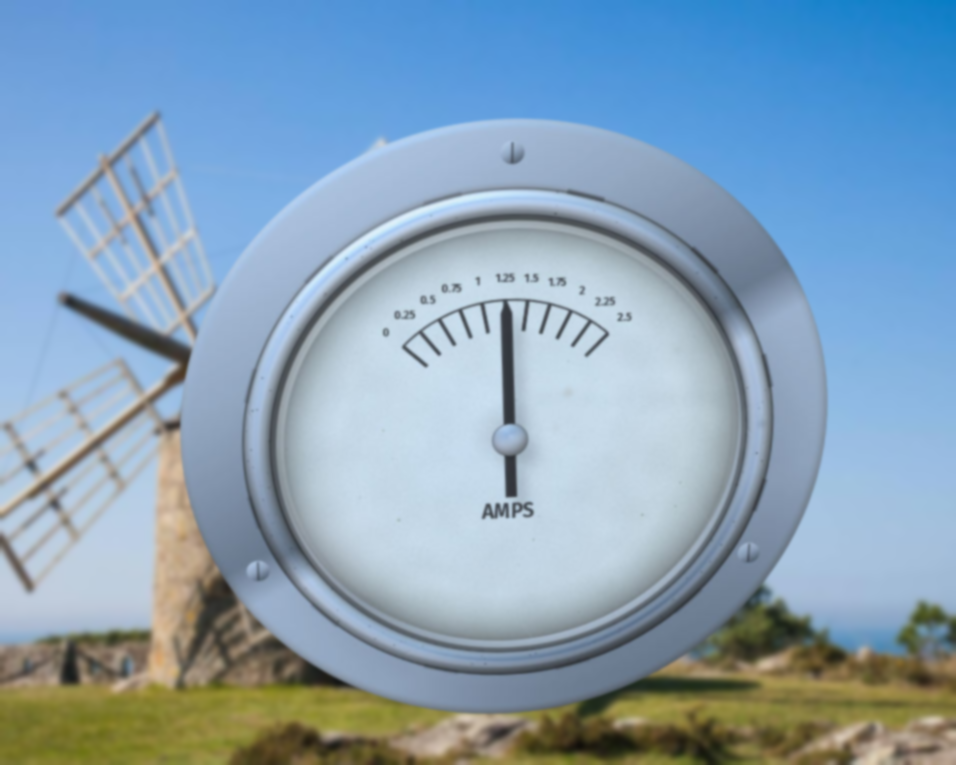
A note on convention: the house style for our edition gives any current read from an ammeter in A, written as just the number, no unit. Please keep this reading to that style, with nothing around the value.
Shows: 1.25
